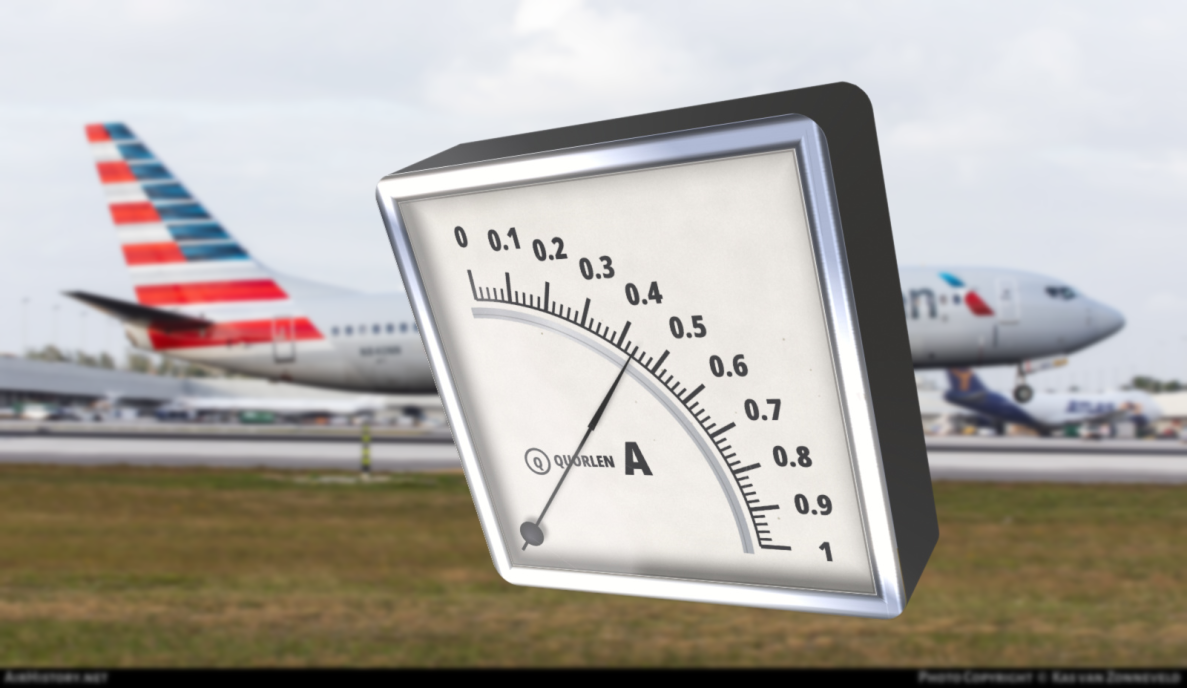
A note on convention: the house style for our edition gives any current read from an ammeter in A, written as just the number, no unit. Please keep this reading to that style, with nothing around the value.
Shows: 0.44
